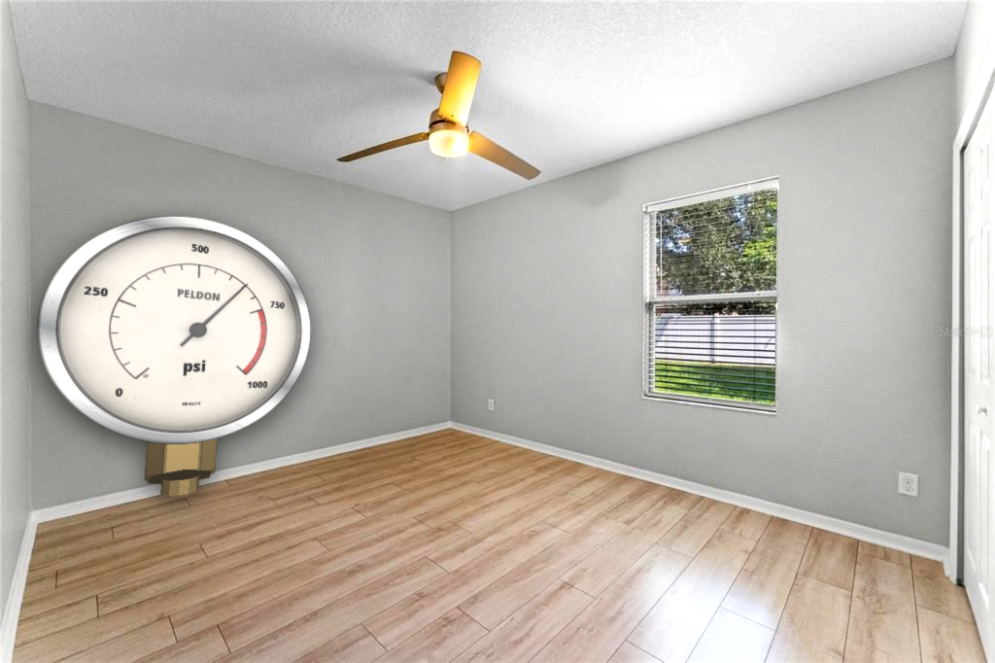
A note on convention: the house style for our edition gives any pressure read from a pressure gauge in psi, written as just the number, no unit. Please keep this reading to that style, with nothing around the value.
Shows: 650
